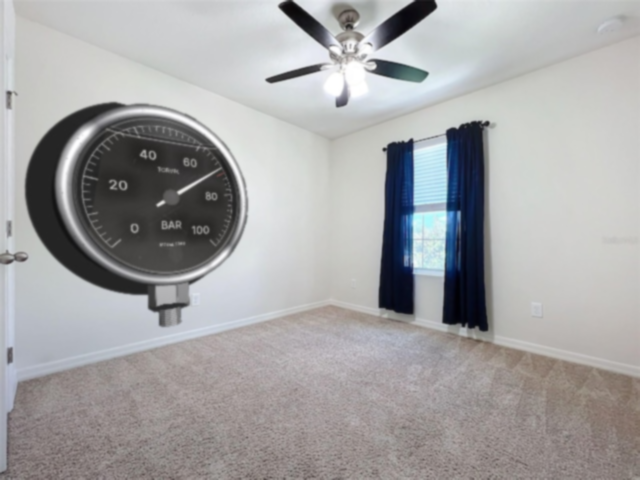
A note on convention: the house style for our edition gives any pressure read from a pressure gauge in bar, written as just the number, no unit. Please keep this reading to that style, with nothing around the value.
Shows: 70
